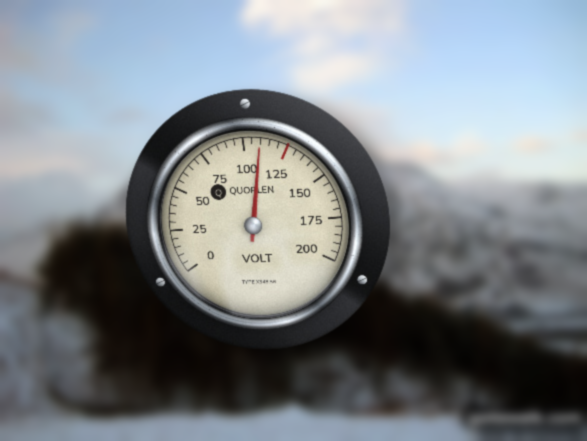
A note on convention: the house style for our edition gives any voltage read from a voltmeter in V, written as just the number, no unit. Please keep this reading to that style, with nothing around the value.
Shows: 110
